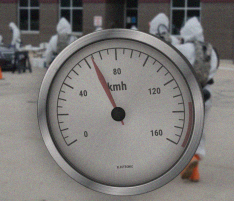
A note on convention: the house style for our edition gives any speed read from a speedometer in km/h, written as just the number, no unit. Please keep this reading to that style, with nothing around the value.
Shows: 65
